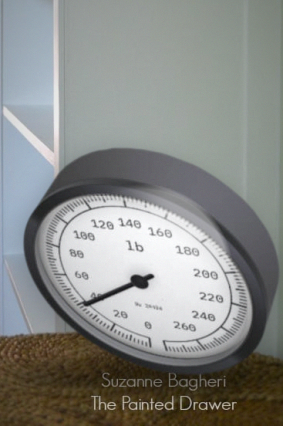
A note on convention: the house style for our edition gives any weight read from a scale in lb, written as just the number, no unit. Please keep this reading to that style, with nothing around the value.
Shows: 40
